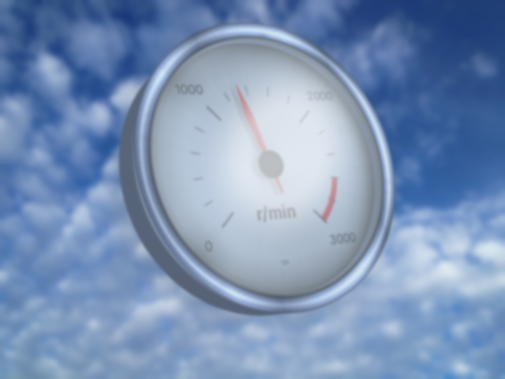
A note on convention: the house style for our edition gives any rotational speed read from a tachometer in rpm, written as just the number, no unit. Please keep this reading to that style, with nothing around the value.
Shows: 1300
